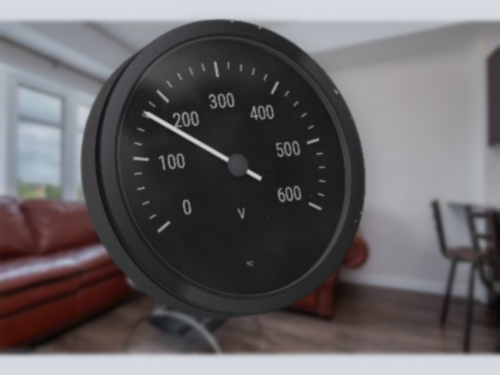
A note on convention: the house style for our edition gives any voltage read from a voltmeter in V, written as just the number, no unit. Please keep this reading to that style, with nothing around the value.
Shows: 160
